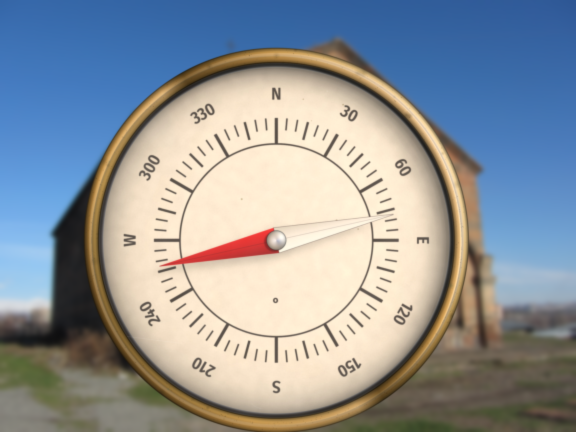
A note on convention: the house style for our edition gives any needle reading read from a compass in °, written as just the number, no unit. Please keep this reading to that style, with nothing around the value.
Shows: 257.5
